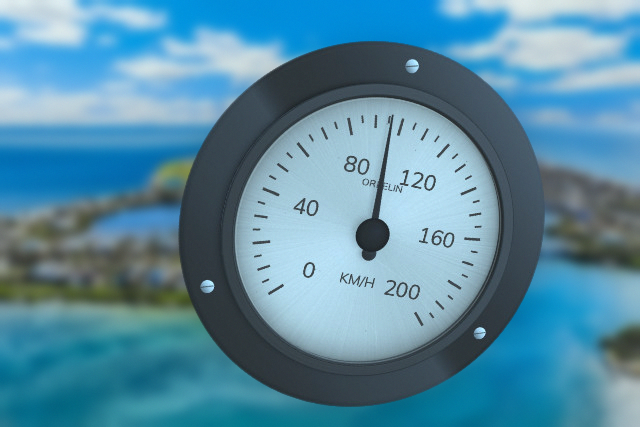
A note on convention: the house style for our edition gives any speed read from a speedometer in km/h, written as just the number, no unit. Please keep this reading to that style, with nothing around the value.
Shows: 95
